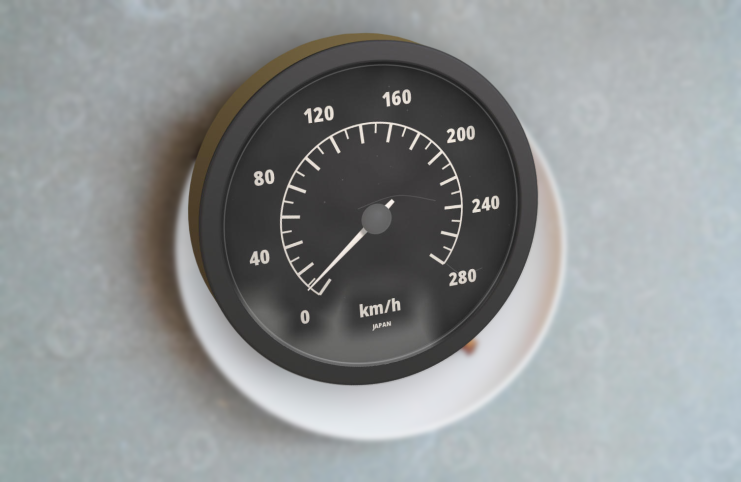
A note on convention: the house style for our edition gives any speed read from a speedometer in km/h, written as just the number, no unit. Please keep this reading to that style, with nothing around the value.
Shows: 10
